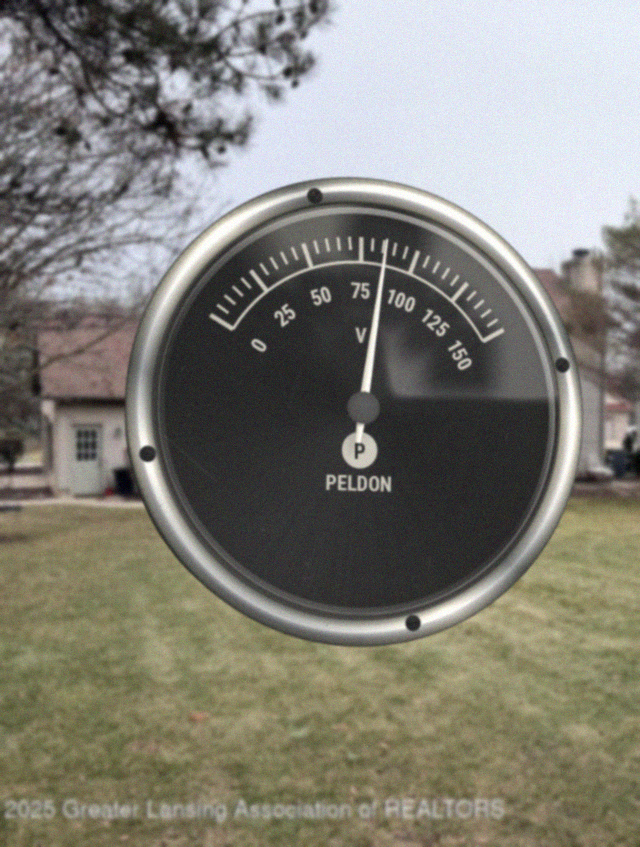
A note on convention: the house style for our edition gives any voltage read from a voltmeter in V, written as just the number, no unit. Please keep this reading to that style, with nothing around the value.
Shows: 85
